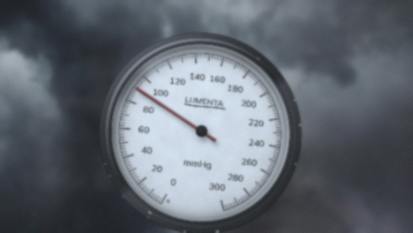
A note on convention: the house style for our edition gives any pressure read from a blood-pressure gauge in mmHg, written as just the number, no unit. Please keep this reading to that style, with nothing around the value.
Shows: 90
